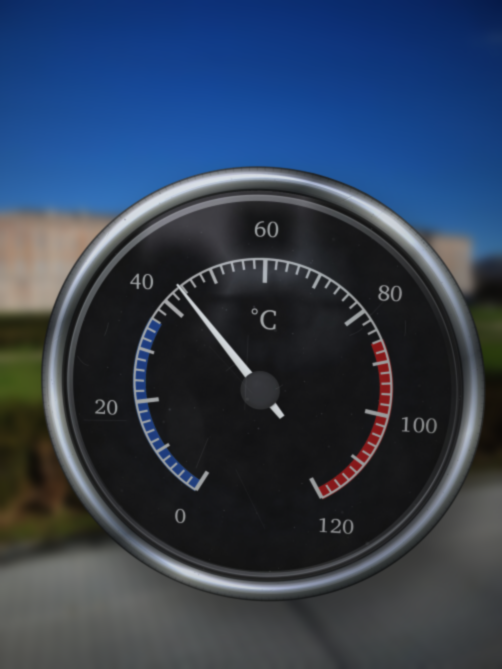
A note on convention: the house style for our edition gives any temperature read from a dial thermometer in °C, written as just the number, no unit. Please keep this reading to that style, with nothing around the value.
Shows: 44
